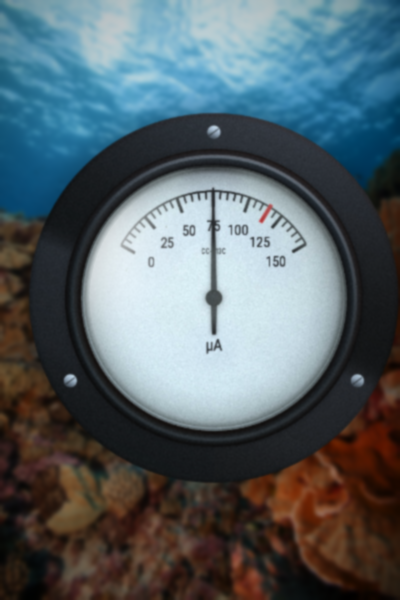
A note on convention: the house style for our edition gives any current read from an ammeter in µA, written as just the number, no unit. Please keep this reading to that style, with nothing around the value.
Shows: 75
